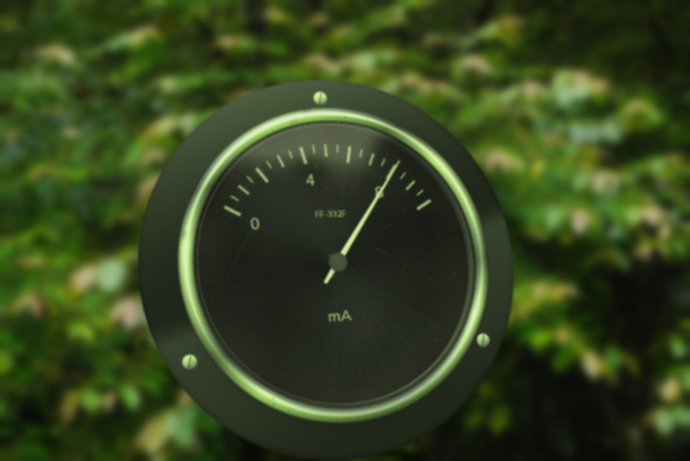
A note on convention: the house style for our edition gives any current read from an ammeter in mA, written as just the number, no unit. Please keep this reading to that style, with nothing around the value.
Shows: 8
